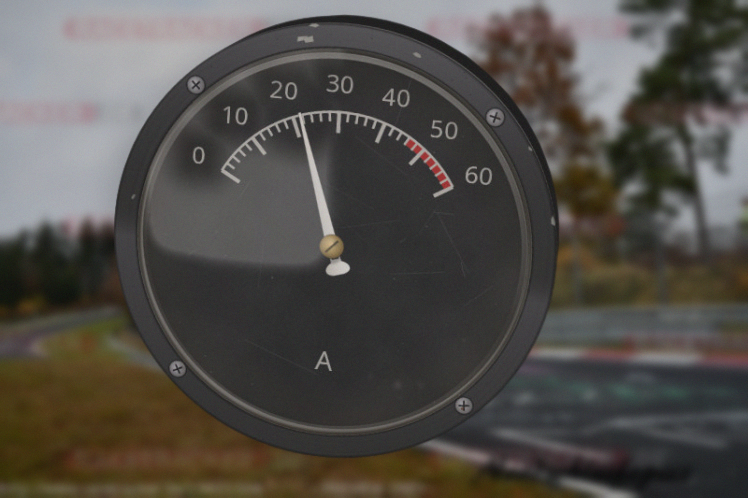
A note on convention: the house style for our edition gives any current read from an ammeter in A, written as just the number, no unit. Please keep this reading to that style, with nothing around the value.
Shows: 22
